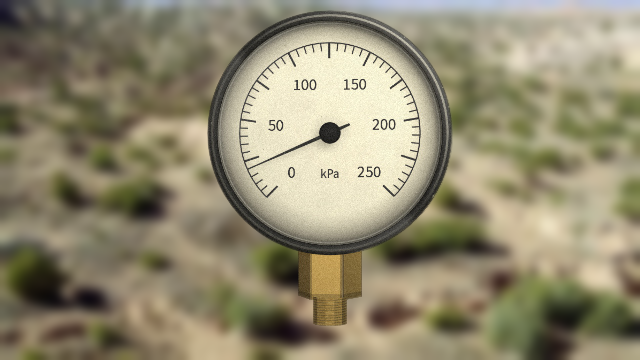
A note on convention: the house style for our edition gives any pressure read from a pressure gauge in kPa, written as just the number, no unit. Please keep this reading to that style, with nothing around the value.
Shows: 20
